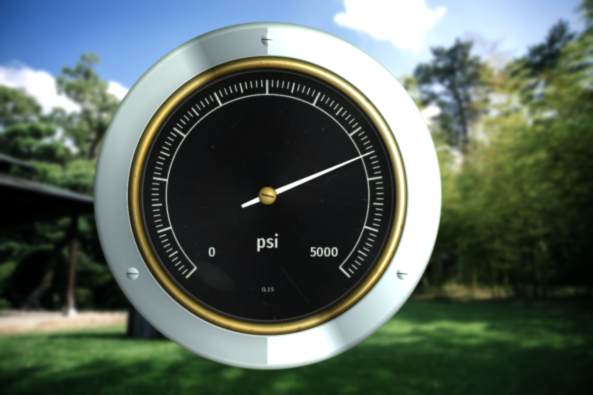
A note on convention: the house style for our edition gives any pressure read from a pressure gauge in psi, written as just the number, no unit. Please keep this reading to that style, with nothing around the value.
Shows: 3750
